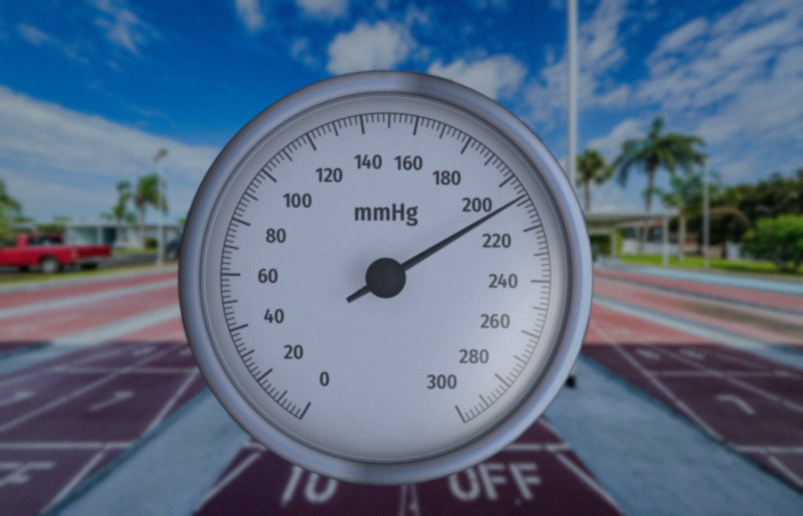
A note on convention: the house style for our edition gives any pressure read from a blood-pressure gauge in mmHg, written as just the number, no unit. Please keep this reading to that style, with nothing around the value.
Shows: 208
